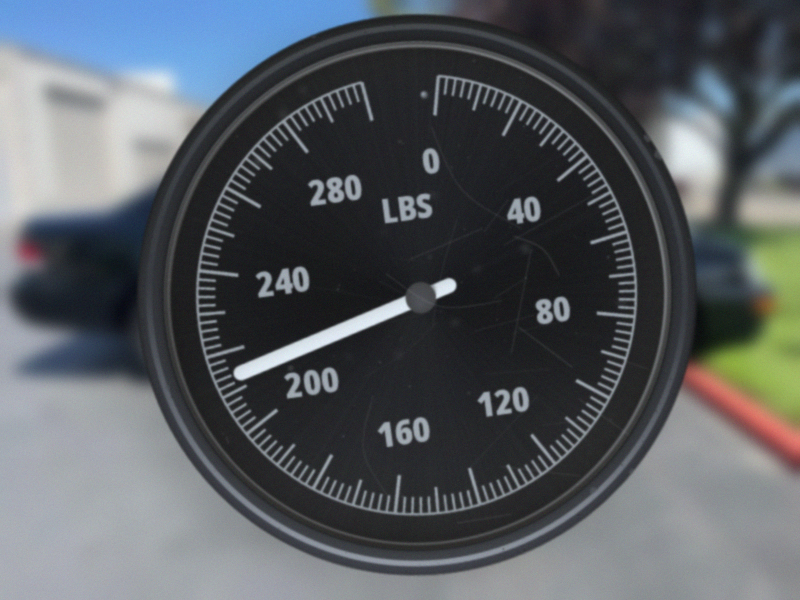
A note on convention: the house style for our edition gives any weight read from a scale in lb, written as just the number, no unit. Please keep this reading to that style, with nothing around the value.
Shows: 214
